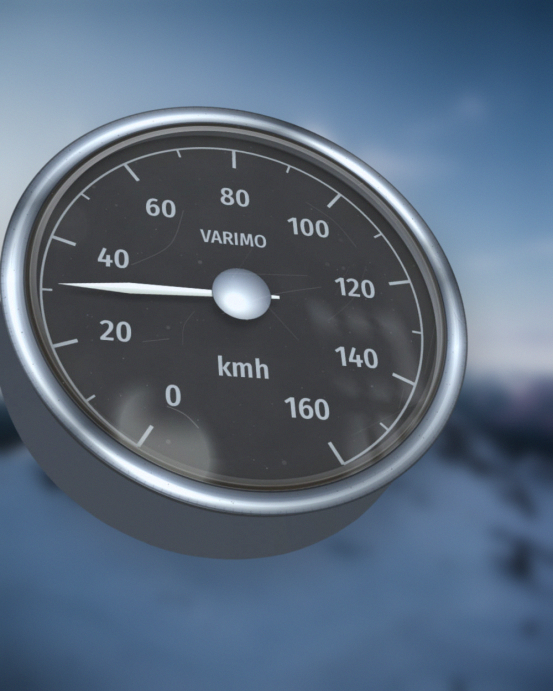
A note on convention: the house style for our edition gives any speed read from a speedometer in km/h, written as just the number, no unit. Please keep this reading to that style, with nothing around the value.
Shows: 30
